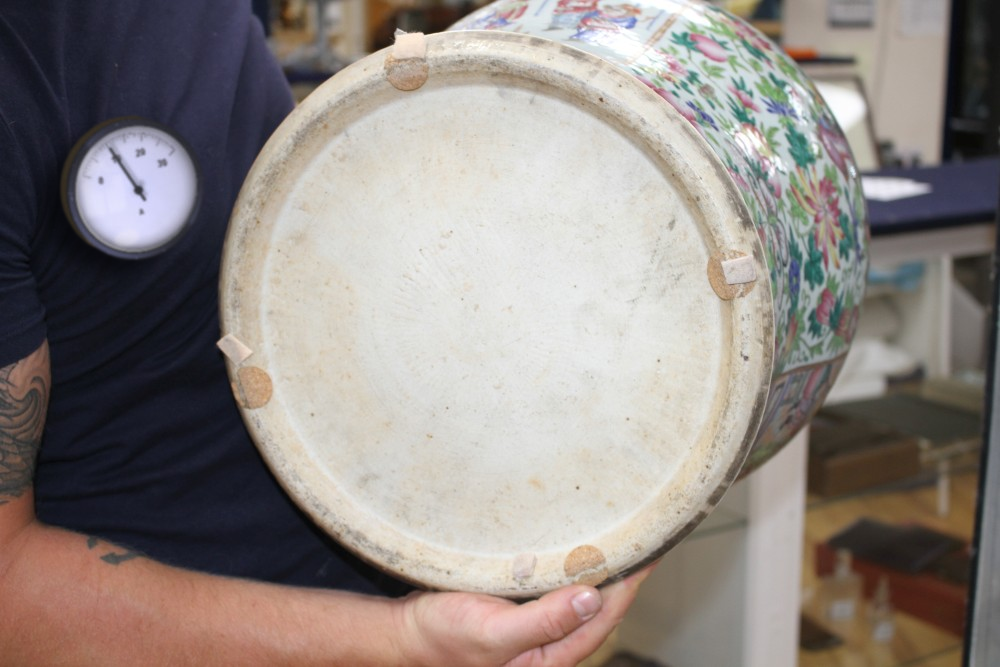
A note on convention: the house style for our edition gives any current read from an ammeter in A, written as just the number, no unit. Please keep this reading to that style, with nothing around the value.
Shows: 10
